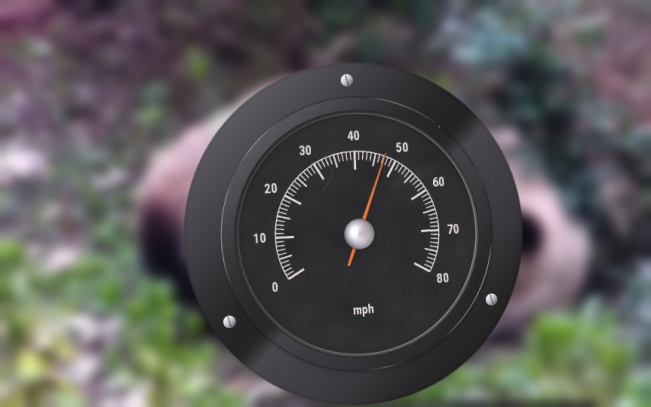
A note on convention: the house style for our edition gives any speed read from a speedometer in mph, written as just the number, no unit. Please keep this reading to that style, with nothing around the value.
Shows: 47
